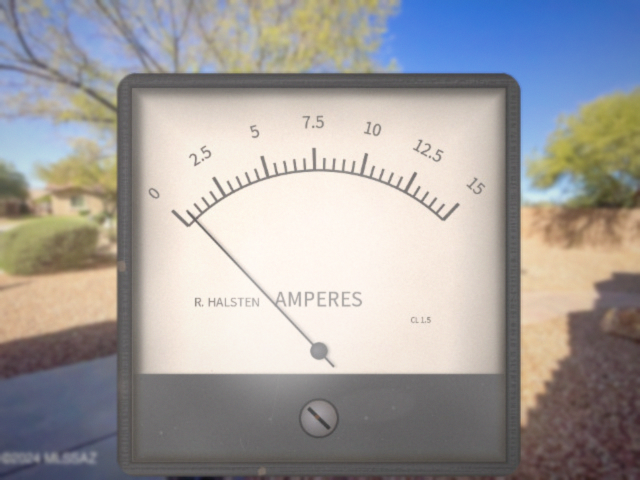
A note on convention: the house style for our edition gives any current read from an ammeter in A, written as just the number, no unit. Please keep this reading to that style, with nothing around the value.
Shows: 0.5
